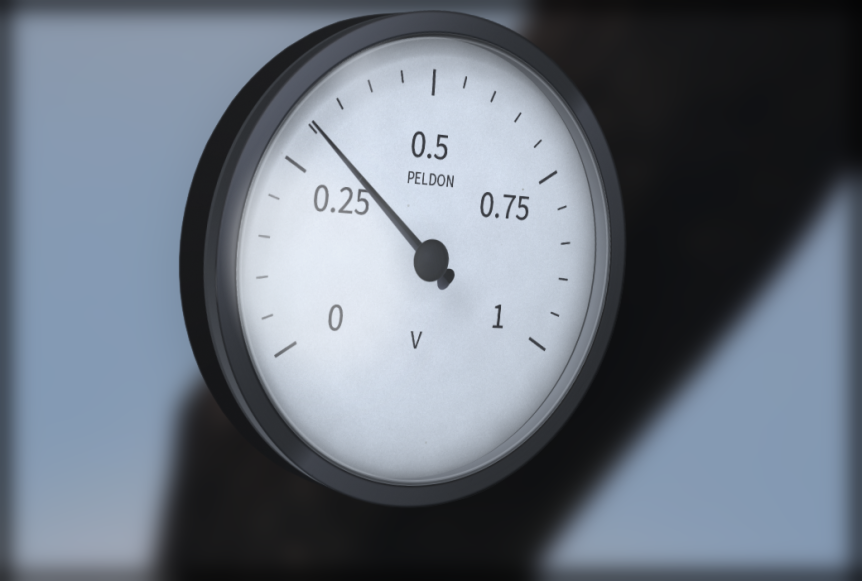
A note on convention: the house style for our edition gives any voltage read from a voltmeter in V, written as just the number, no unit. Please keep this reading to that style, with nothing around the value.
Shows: 0.3
